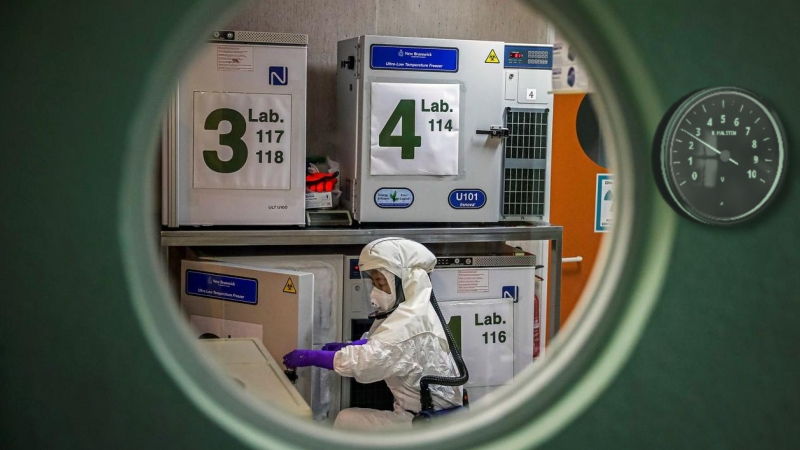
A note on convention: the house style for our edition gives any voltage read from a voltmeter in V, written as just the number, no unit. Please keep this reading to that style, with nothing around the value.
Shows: 2.5
